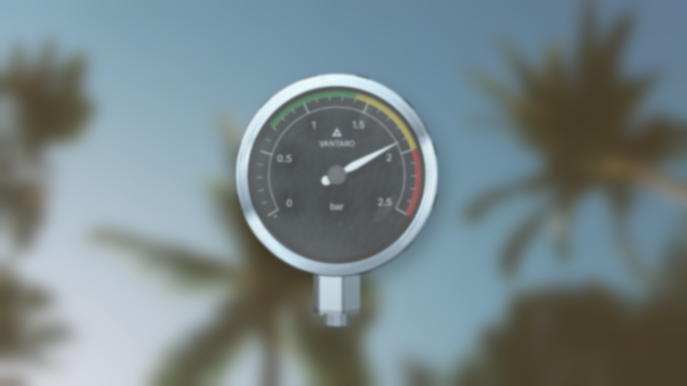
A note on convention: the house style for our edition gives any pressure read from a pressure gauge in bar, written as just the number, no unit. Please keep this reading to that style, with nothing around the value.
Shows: 1.9
